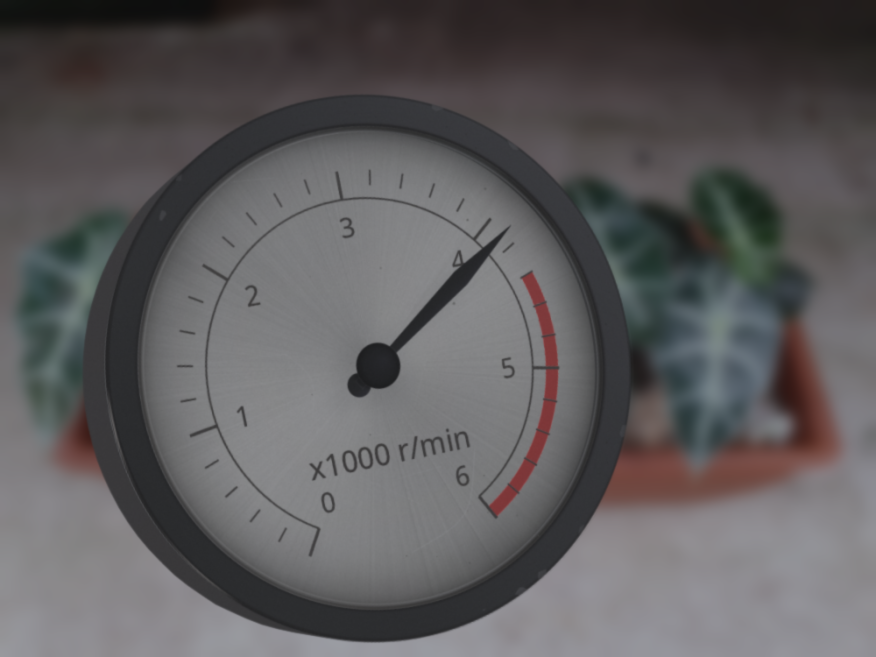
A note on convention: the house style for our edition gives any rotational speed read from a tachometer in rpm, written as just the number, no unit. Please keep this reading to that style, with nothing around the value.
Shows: 4100
